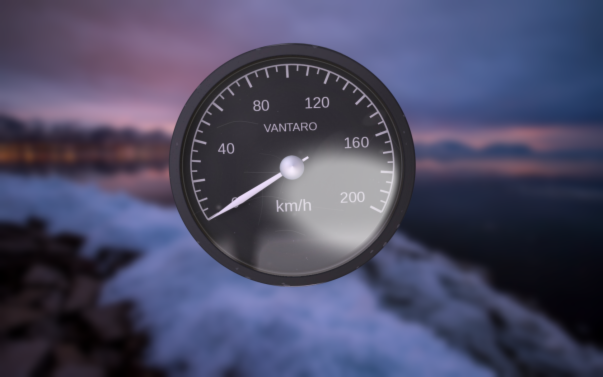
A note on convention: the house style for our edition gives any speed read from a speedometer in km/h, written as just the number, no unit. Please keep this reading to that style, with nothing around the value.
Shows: 0
